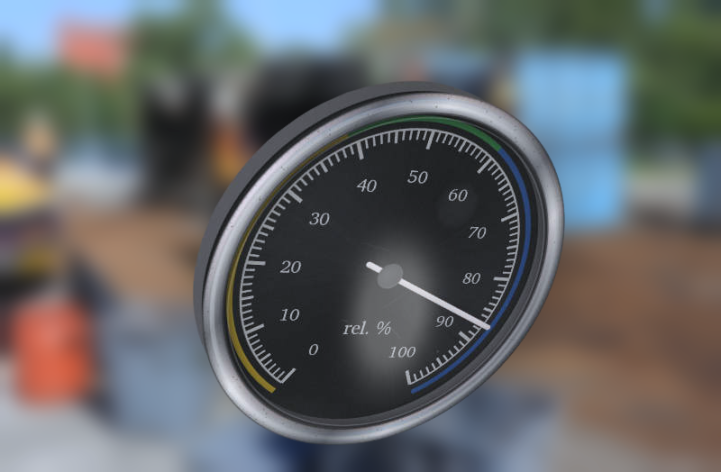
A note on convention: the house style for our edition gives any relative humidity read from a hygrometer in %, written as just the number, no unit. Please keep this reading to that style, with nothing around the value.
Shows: 87
